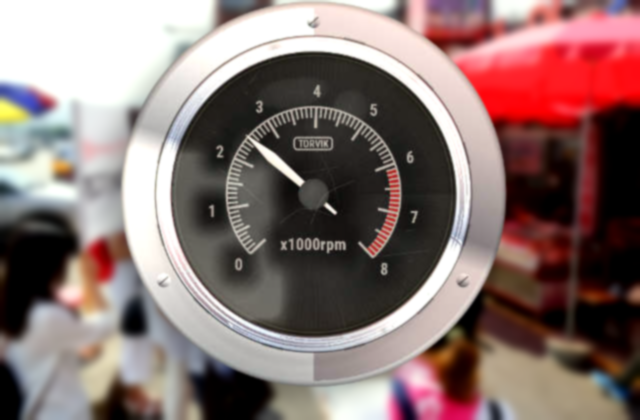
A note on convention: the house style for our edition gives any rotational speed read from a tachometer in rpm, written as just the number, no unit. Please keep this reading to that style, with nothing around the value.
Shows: 2500
